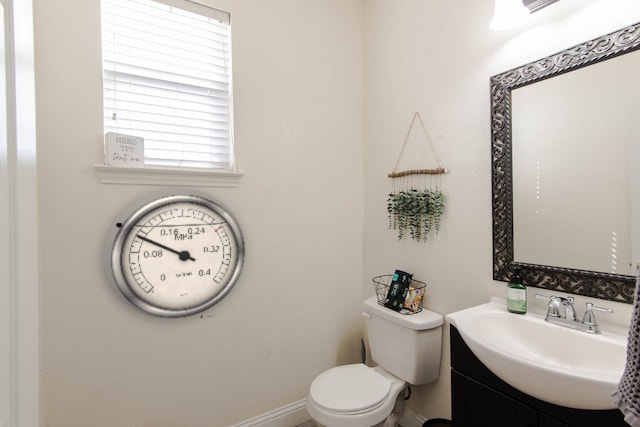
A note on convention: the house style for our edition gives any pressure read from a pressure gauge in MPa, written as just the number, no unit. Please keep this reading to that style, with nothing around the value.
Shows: 0.11
